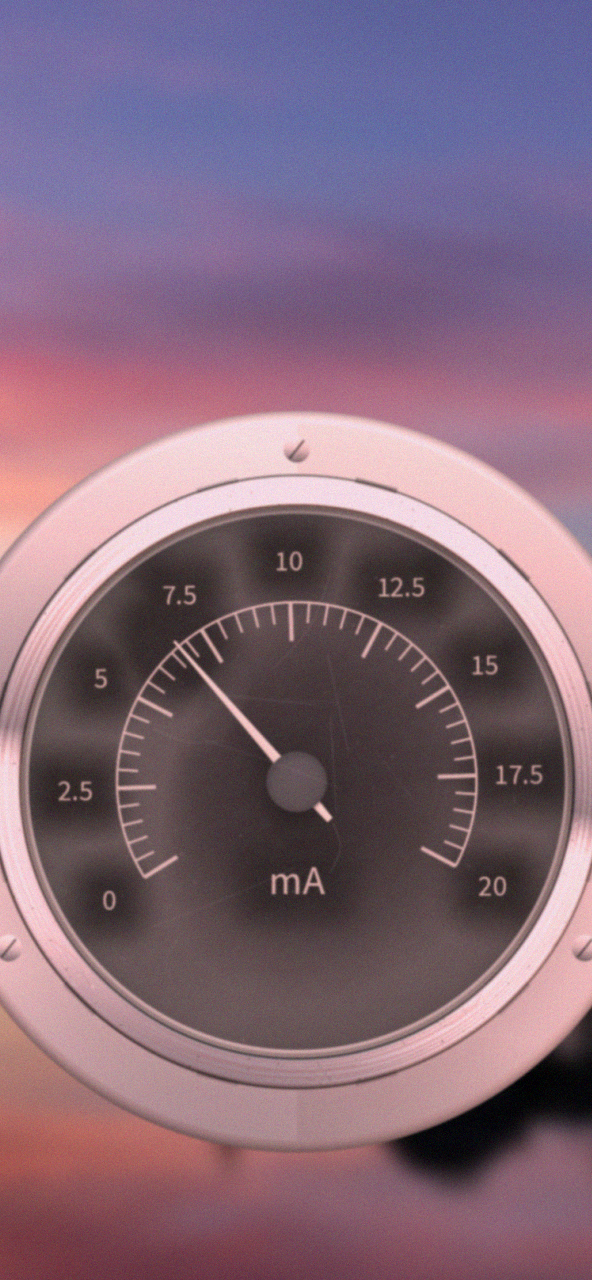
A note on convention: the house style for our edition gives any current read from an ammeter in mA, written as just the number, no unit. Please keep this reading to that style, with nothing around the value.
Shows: 6.75
